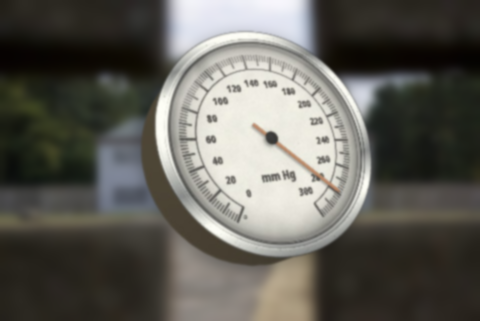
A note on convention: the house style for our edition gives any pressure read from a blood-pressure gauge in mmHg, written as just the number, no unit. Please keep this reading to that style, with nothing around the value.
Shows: 280
